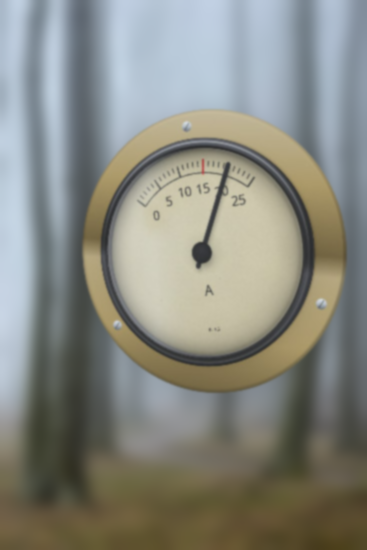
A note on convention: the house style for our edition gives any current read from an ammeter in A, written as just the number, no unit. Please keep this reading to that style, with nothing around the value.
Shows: 20
